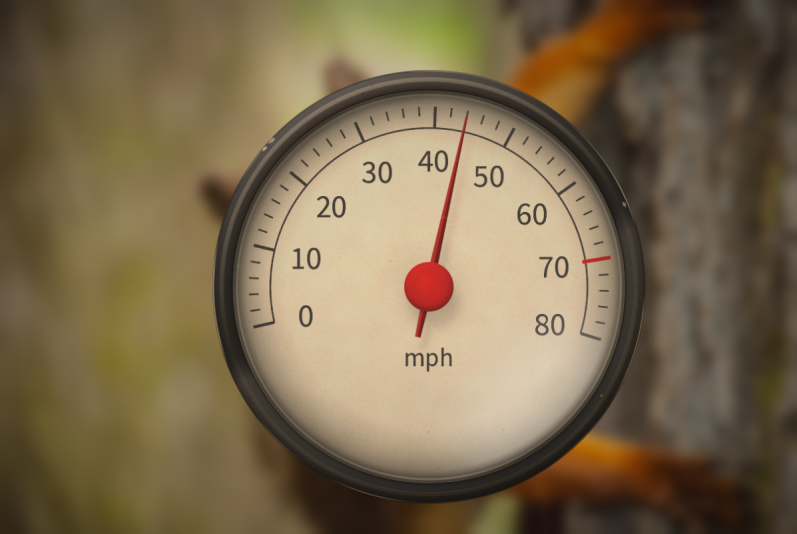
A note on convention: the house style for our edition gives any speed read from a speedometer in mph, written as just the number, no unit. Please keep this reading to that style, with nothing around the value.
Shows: 44
